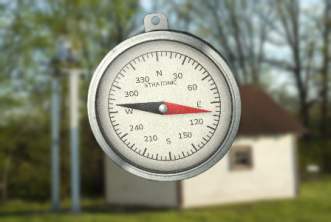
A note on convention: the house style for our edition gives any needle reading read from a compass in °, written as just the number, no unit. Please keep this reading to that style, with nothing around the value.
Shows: 100
